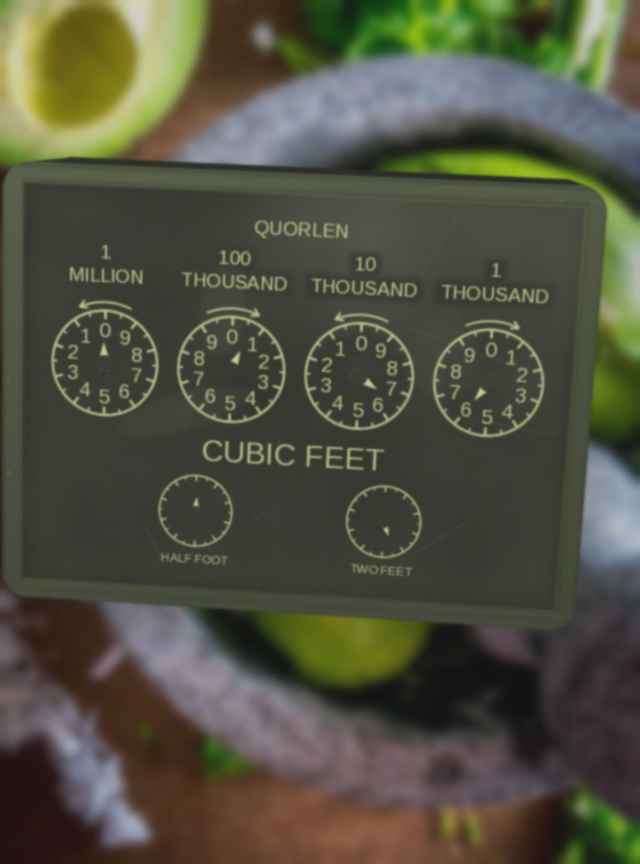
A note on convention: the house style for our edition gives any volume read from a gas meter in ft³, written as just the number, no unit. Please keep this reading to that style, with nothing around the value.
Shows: 6600
